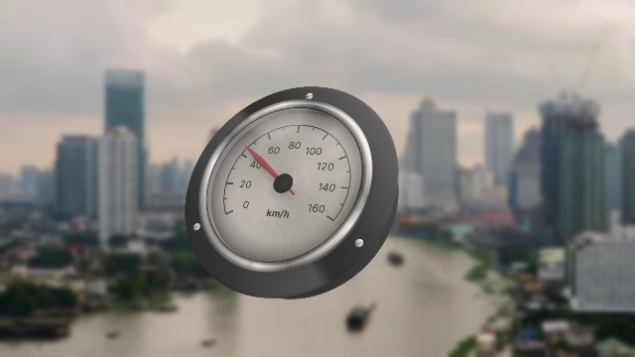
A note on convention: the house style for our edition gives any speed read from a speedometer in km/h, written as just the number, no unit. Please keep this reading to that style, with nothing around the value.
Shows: 45
